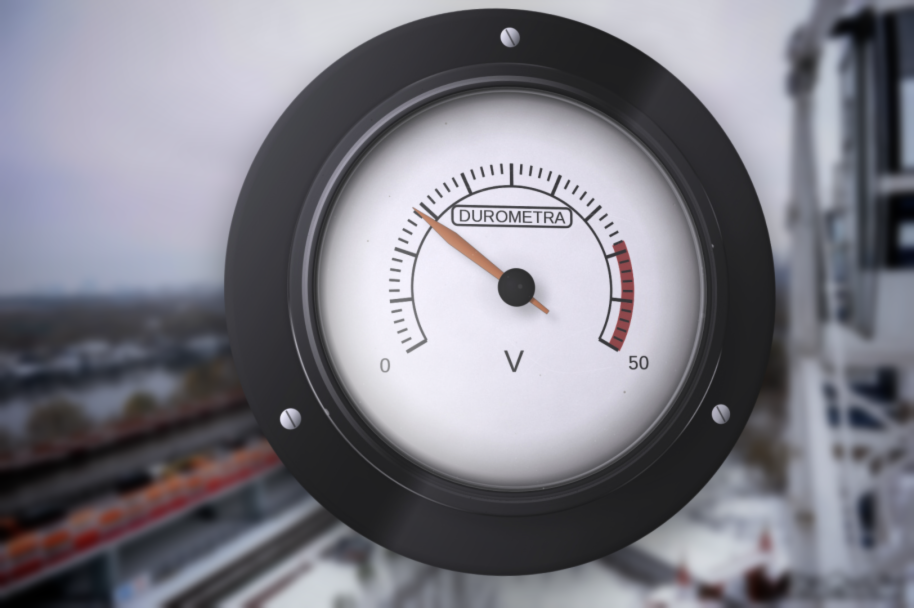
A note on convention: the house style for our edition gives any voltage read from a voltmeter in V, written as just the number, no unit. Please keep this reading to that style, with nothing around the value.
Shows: 14
